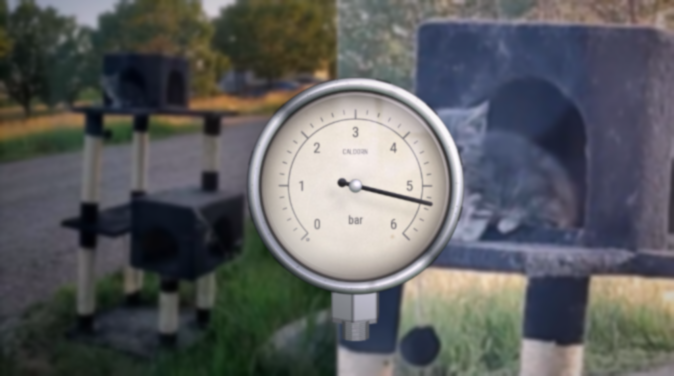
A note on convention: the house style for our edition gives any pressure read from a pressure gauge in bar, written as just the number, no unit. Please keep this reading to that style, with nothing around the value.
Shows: 5.3
